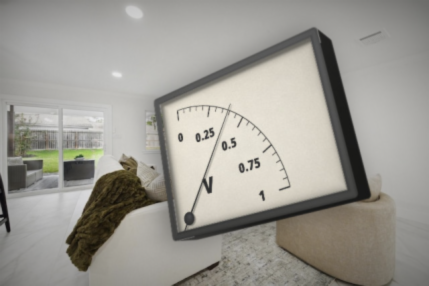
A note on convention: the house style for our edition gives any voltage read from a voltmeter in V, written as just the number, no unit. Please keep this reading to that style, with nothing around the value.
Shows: 0.4
